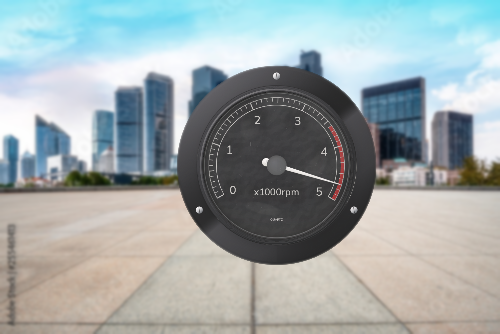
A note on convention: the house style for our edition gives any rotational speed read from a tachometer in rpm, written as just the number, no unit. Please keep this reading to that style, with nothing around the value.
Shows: 4700
